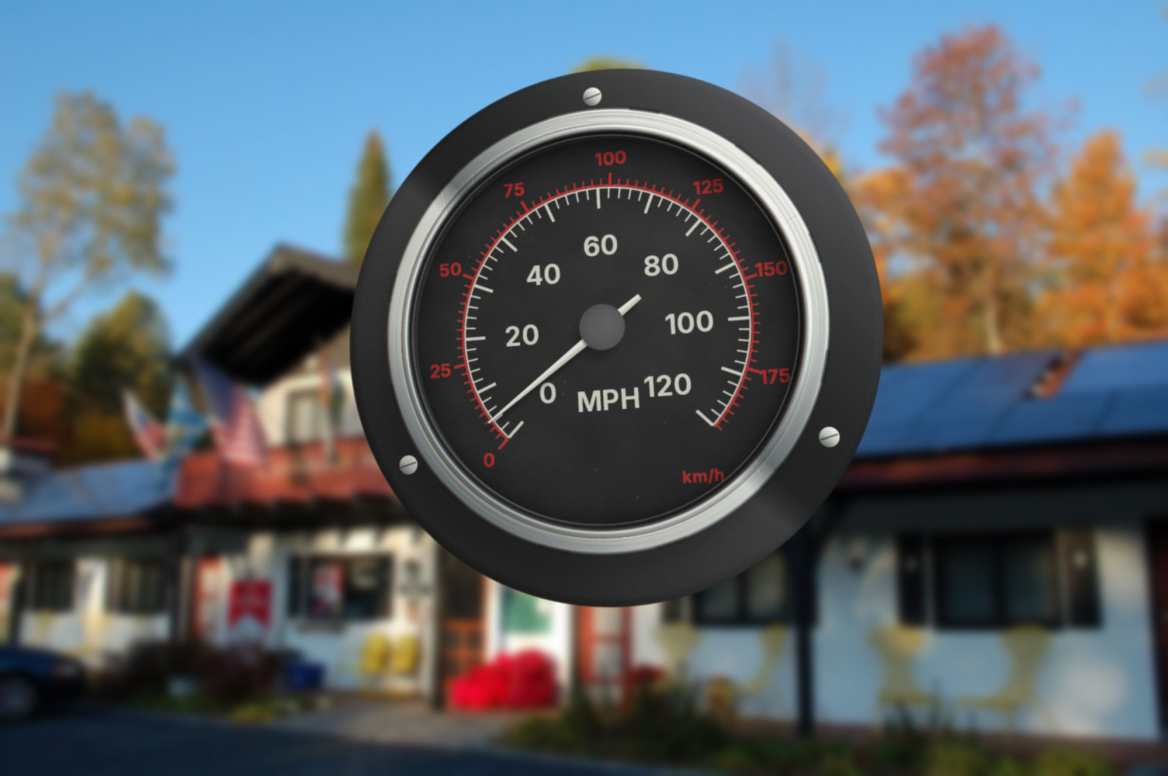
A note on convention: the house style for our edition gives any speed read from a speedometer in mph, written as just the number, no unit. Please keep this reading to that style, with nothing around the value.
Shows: 4
